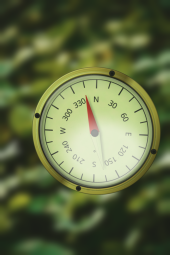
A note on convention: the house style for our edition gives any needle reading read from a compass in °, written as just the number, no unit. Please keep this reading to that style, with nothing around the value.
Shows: 345
